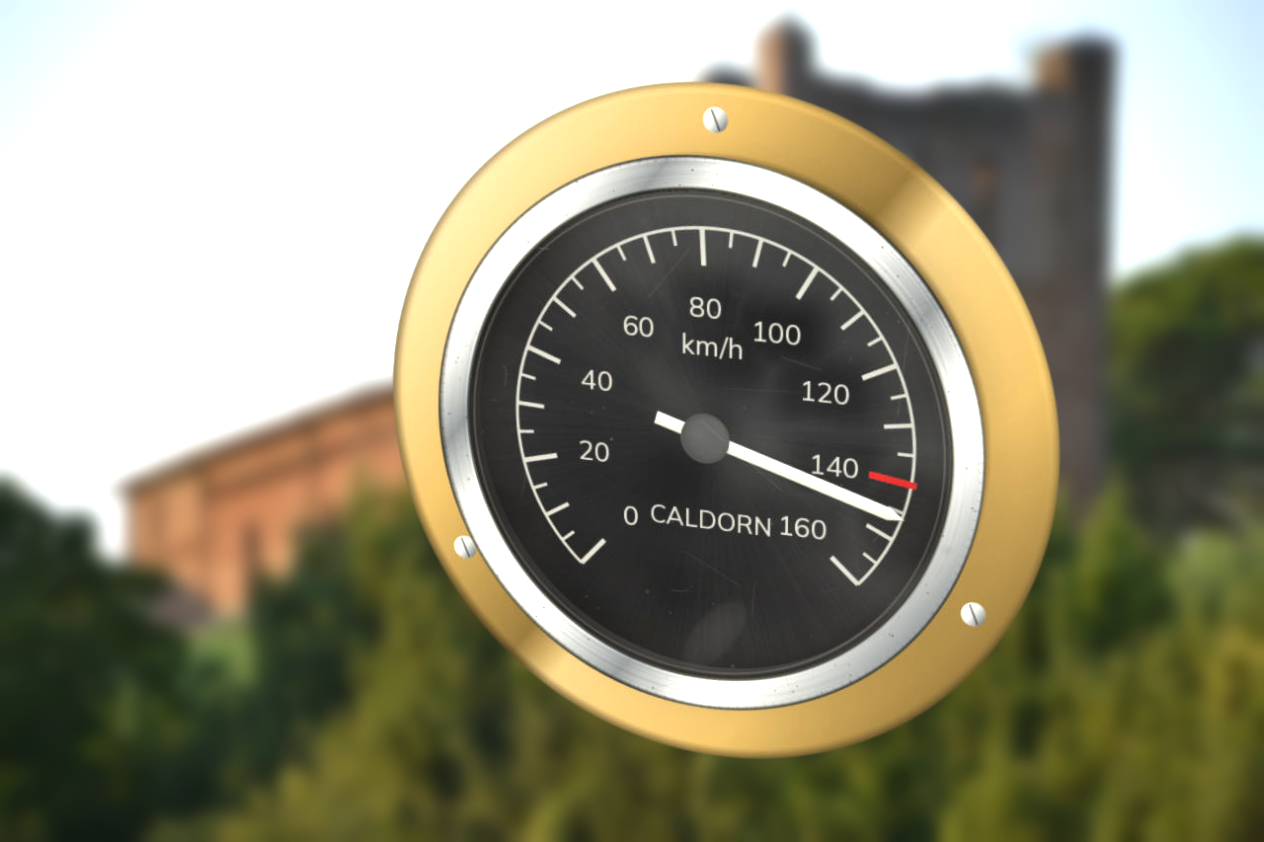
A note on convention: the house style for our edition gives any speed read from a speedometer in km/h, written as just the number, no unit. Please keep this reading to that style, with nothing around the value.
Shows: 145
